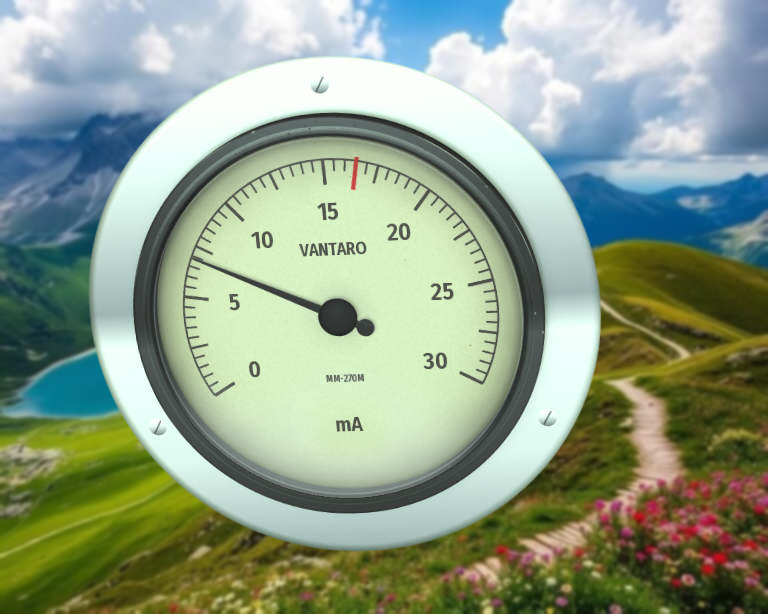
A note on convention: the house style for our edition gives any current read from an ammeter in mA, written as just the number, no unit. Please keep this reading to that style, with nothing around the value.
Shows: 7
